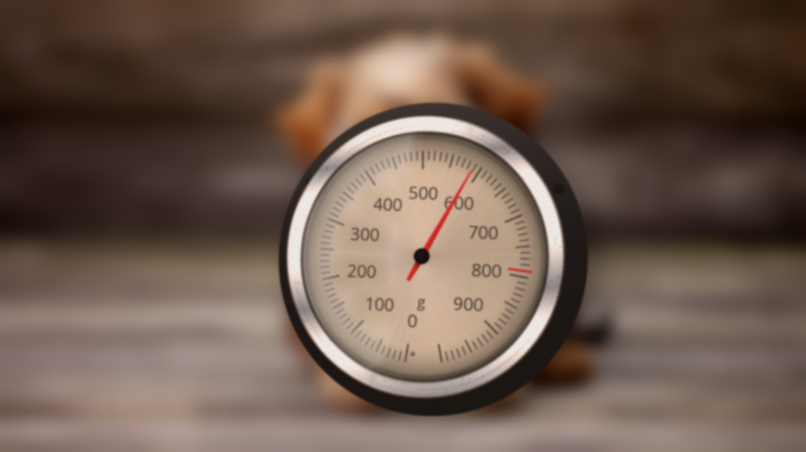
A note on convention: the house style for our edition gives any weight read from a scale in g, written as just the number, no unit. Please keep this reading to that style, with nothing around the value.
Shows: 590
